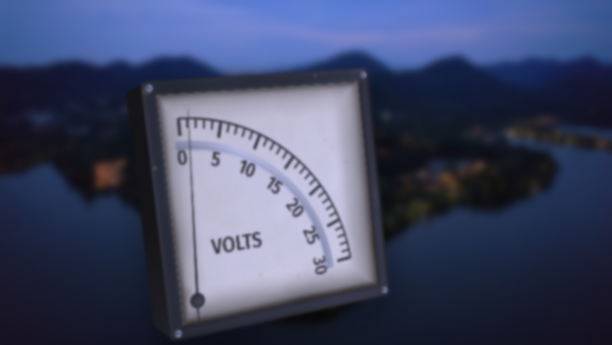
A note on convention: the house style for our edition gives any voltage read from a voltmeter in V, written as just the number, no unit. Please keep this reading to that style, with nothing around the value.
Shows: 1
